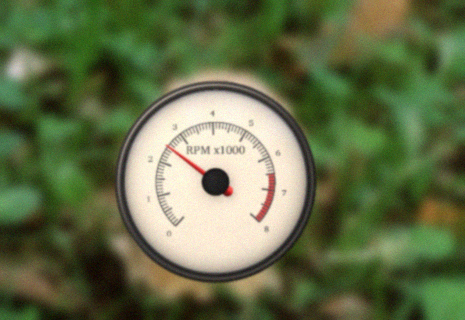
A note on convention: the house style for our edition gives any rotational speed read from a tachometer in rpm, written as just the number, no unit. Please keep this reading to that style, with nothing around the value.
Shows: 2500
